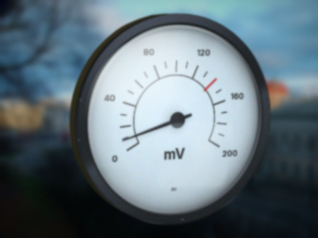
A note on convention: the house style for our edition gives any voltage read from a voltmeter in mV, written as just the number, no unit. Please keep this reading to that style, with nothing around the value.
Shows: 10
